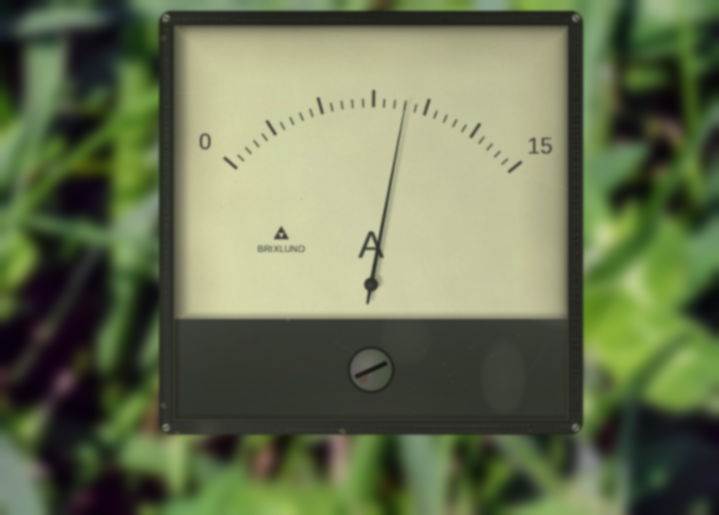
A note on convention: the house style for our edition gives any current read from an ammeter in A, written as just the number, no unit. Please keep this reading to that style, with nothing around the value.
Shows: 9
